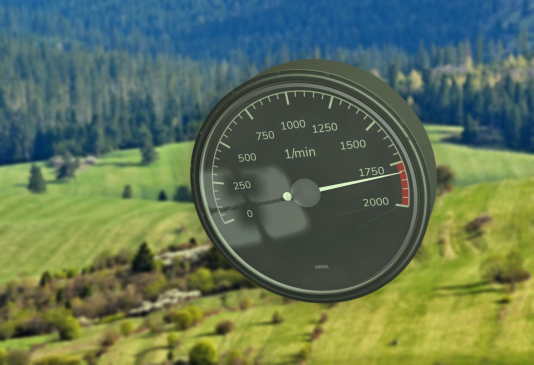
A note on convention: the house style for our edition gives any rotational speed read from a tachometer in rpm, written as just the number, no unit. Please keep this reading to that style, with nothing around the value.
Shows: 1800
